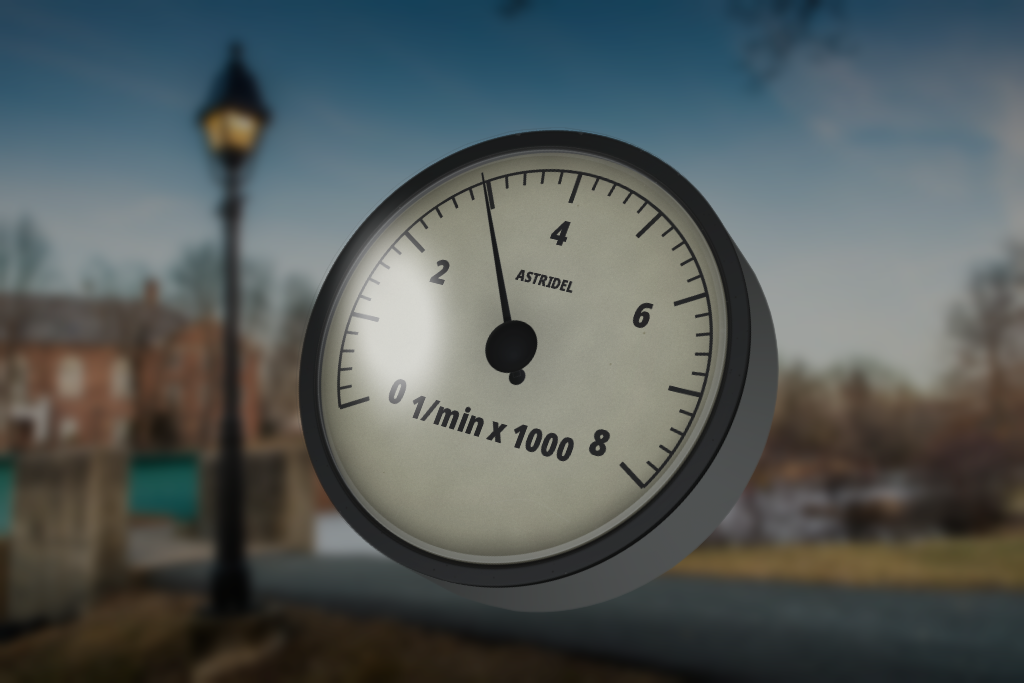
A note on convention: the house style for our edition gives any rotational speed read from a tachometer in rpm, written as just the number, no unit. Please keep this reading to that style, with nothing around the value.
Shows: 3000
